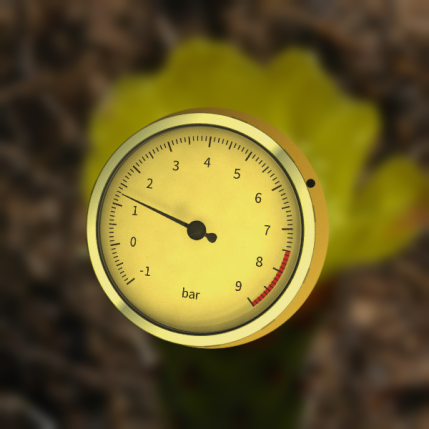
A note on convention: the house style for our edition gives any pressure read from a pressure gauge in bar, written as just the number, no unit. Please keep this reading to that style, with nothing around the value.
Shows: 1.3
